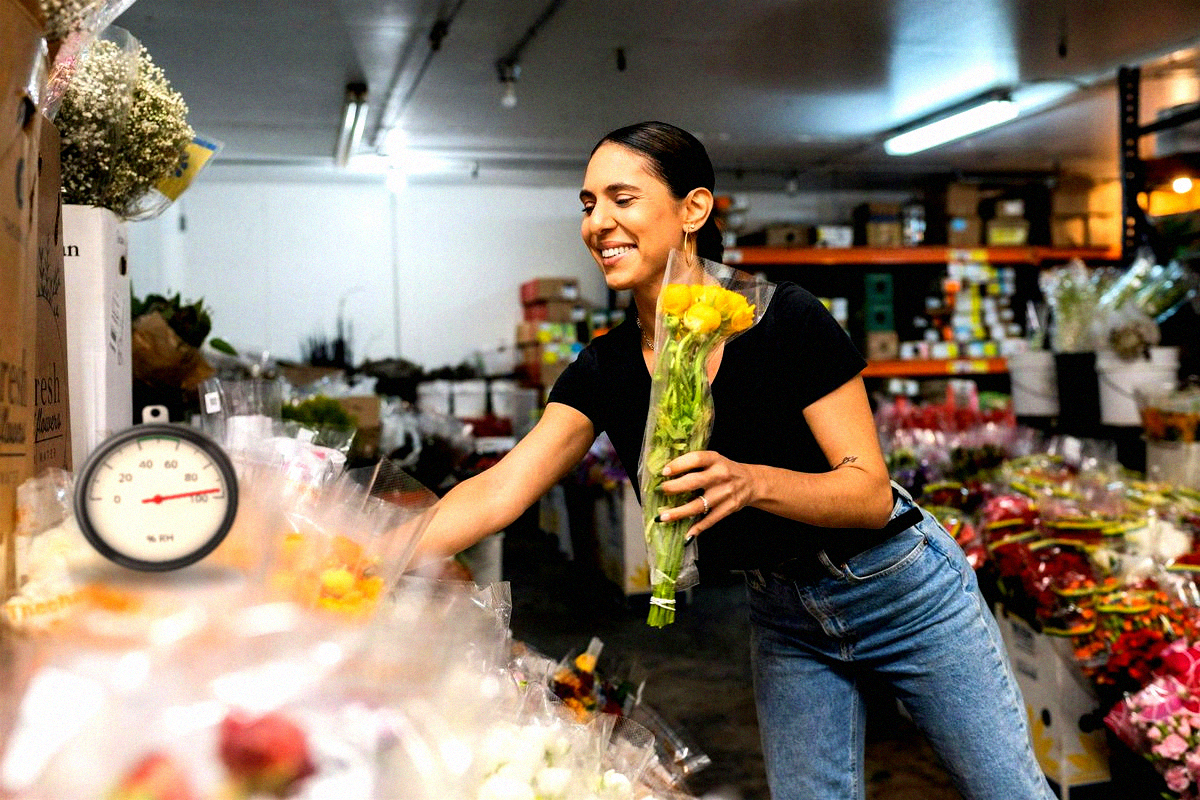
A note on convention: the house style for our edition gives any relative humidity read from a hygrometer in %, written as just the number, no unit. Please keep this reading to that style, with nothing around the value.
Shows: 95
